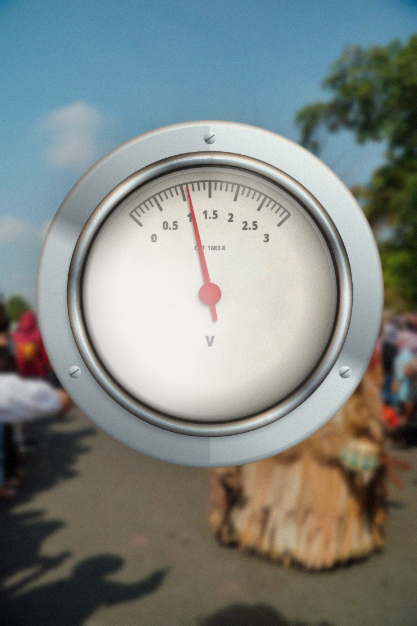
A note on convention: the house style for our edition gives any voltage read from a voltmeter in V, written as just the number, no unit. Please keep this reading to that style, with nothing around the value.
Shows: 1.1
